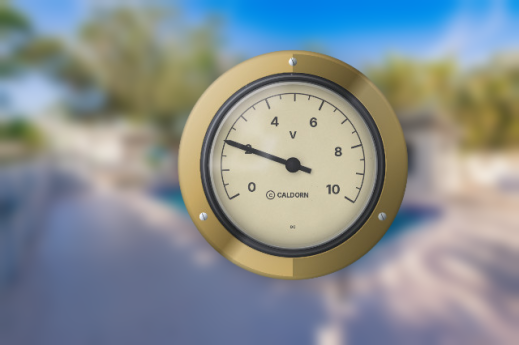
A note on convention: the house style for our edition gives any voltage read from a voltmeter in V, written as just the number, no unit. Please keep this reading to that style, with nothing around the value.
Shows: 2
